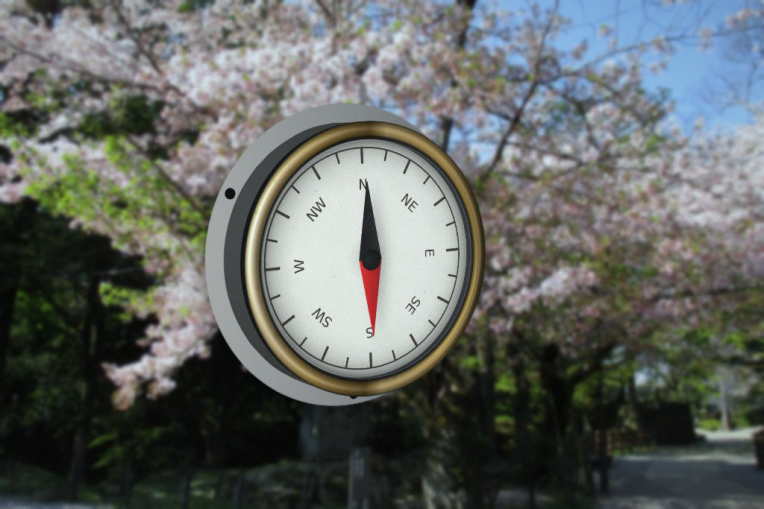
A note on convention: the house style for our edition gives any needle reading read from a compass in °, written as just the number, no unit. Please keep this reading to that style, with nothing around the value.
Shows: 180
